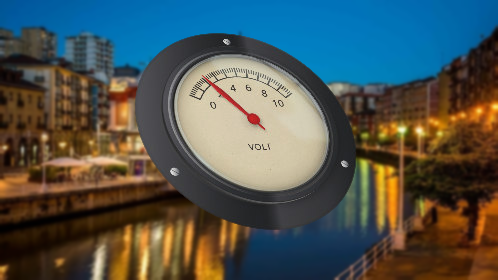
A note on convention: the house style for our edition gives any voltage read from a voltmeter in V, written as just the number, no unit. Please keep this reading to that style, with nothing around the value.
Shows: 2
